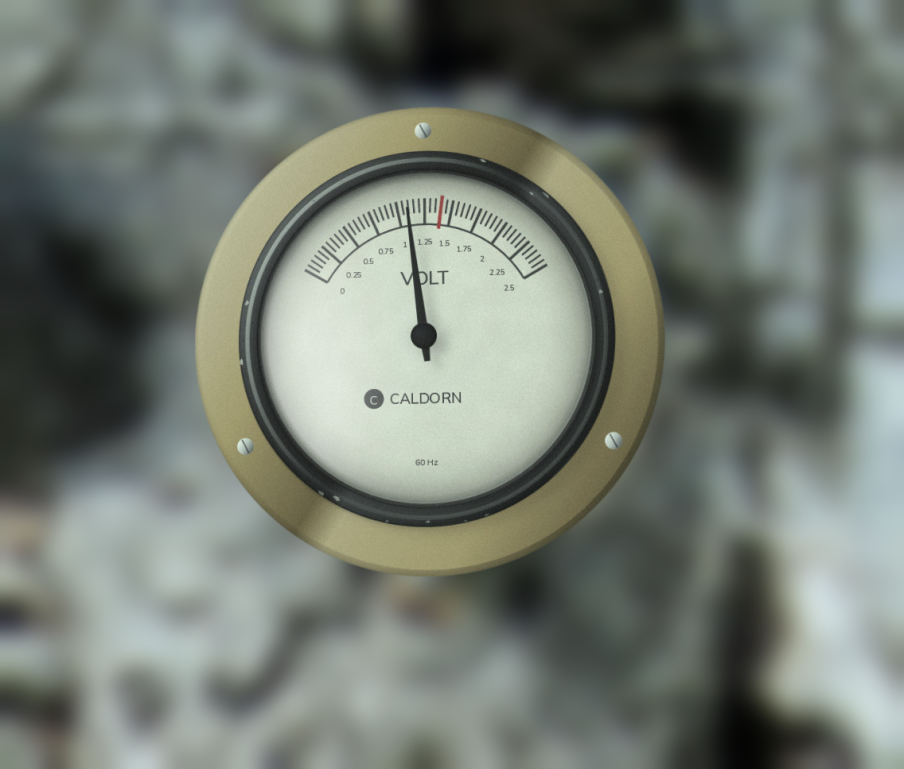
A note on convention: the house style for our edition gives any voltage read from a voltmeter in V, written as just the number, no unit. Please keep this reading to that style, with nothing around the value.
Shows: 1.1
